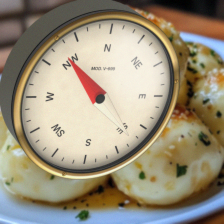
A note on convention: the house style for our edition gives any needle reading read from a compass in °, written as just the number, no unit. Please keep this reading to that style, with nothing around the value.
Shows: 315
